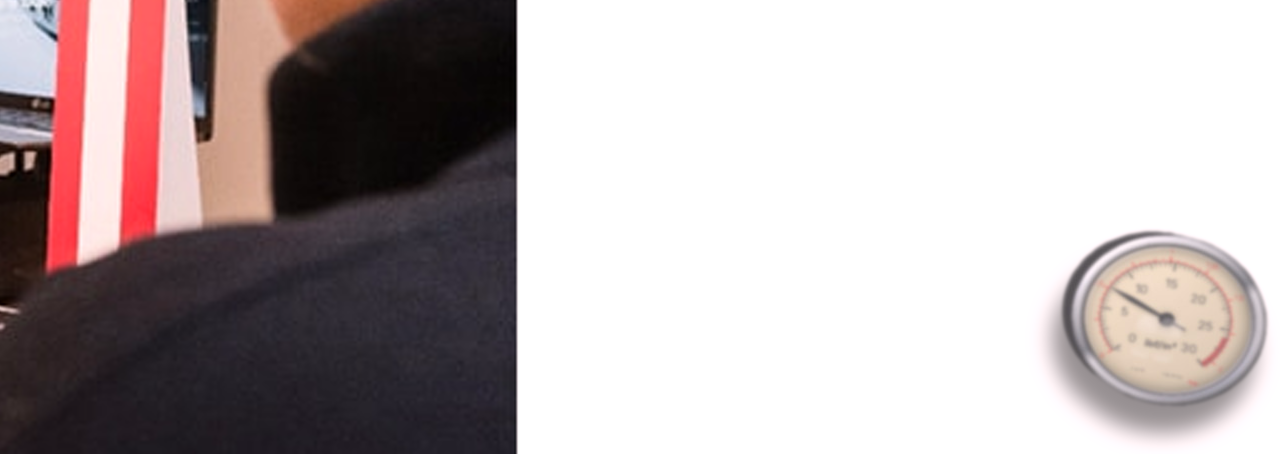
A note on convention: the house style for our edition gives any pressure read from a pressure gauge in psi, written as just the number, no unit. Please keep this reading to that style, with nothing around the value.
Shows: 7.5
